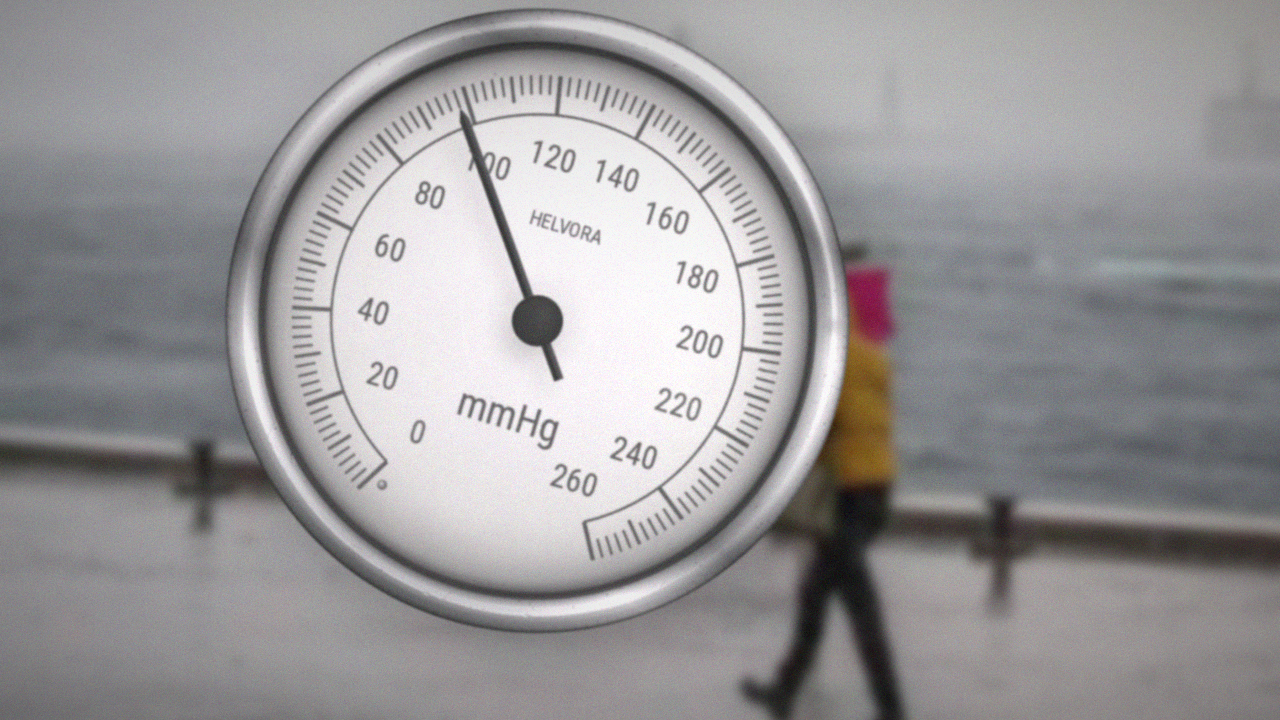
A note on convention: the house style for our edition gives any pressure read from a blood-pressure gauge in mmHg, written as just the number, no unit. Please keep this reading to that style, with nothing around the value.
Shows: 98
